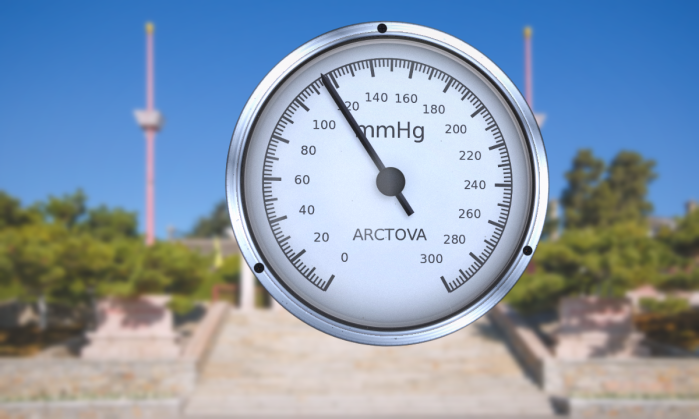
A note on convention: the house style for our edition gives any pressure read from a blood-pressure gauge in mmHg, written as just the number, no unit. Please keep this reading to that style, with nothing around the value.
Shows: 116
